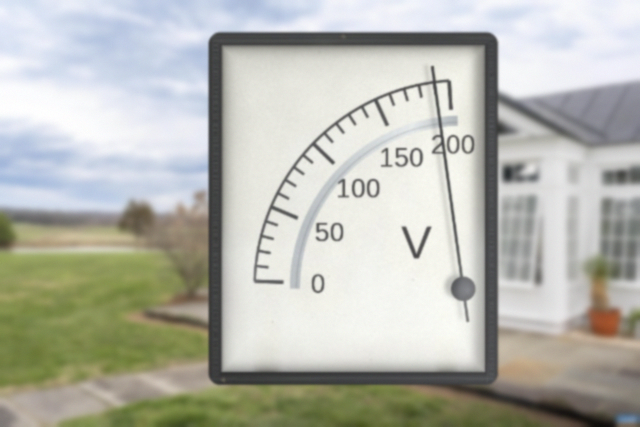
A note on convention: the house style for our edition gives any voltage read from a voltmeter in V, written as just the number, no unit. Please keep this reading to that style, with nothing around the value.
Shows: 190
